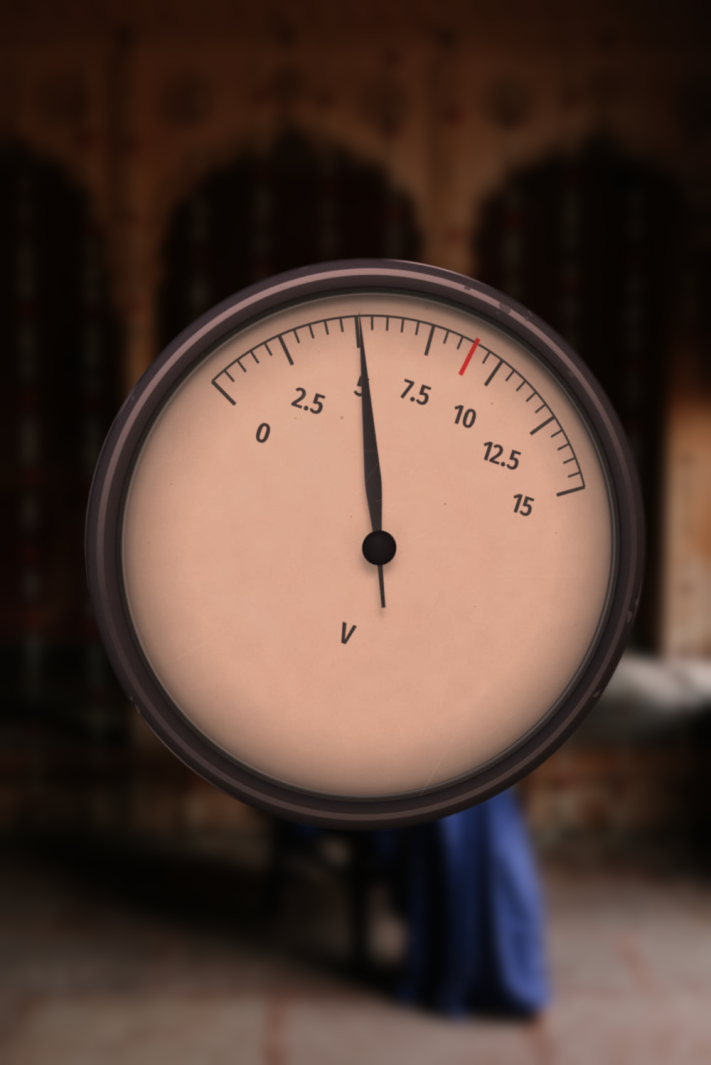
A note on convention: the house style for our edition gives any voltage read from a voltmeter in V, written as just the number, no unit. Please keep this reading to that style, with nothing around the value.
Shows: 5
